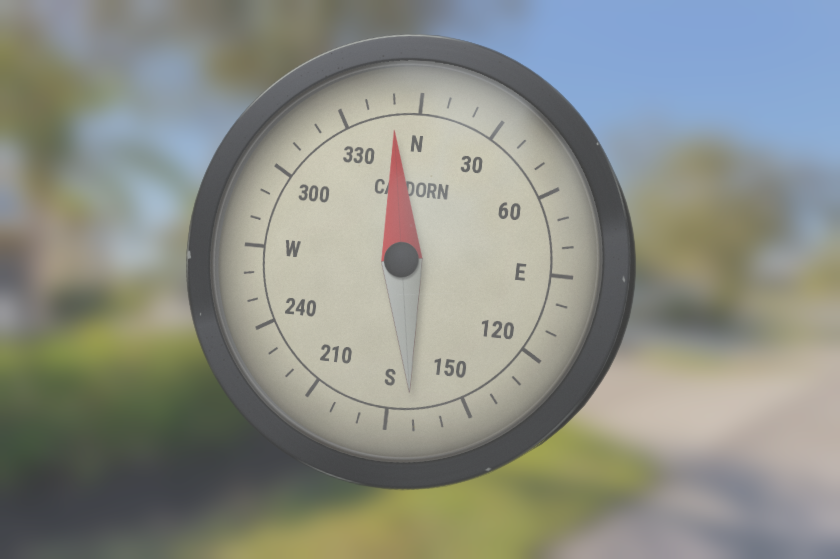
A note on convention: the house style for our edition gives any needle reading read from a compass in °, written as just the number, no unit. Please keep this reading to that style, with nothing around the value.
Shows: 350
